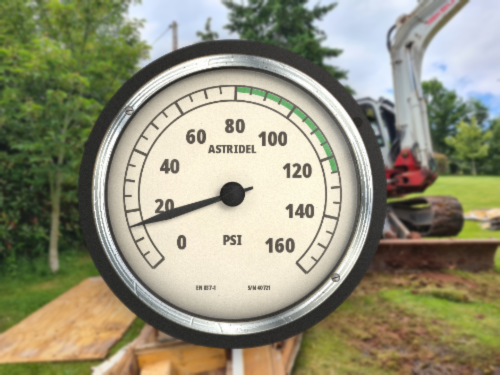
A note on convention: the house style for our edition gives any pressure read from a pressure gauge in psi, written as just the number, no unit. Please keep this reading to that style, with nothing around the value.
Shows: 15
